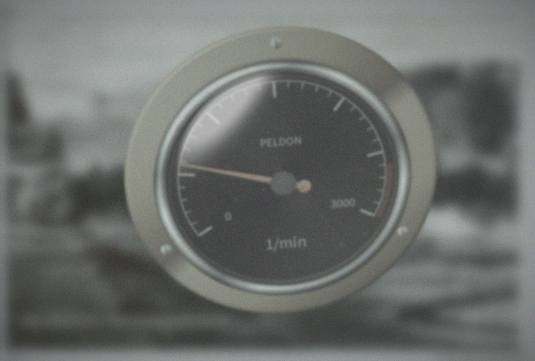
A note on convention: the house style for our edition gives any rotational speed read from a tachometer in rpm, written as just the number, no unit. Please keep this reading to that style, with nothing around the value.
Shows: 600
